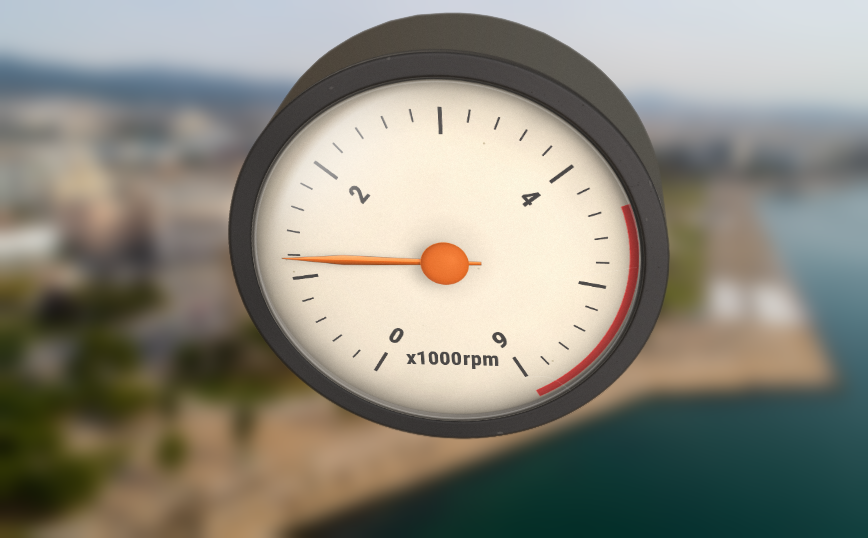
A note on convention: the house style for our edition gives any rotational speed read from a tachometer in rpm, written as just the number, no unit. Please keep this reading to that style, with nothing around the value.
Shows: 1200
